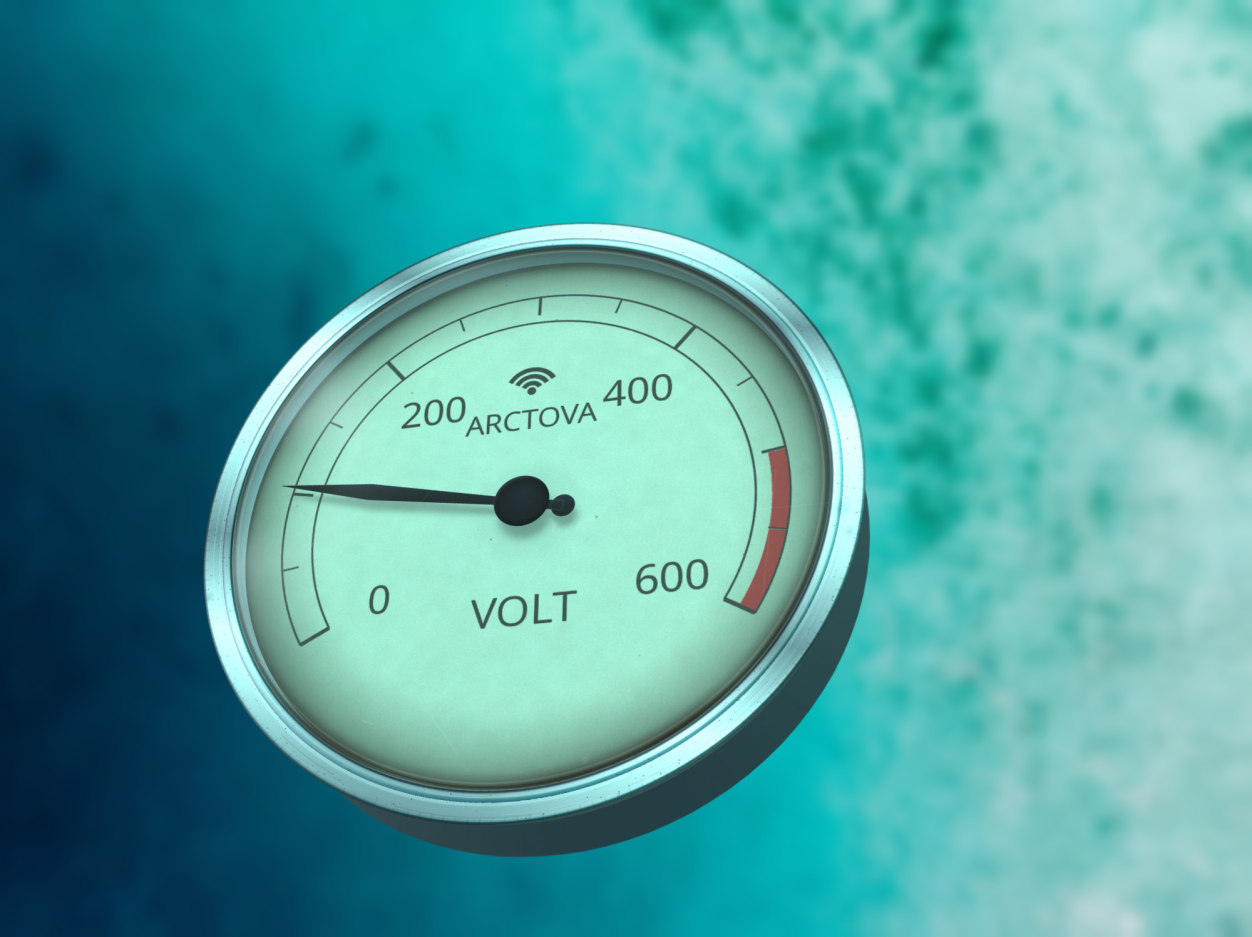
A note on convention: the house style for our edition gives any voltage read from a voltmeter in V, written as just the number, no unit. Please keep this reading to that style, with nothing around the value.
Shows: 100
